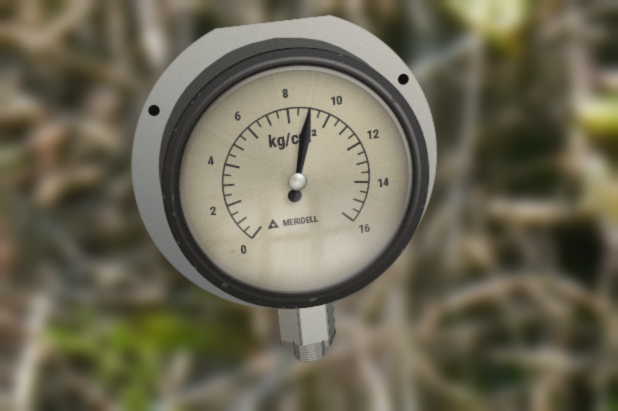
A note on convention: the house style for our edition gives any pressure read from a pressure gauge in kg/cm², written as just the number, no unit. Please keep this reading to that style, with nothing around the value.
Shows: 9
